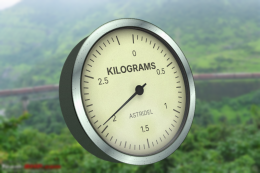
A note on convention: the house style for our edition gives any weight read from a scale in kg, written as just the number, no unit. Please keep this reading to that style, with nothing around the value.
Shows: 2.05
